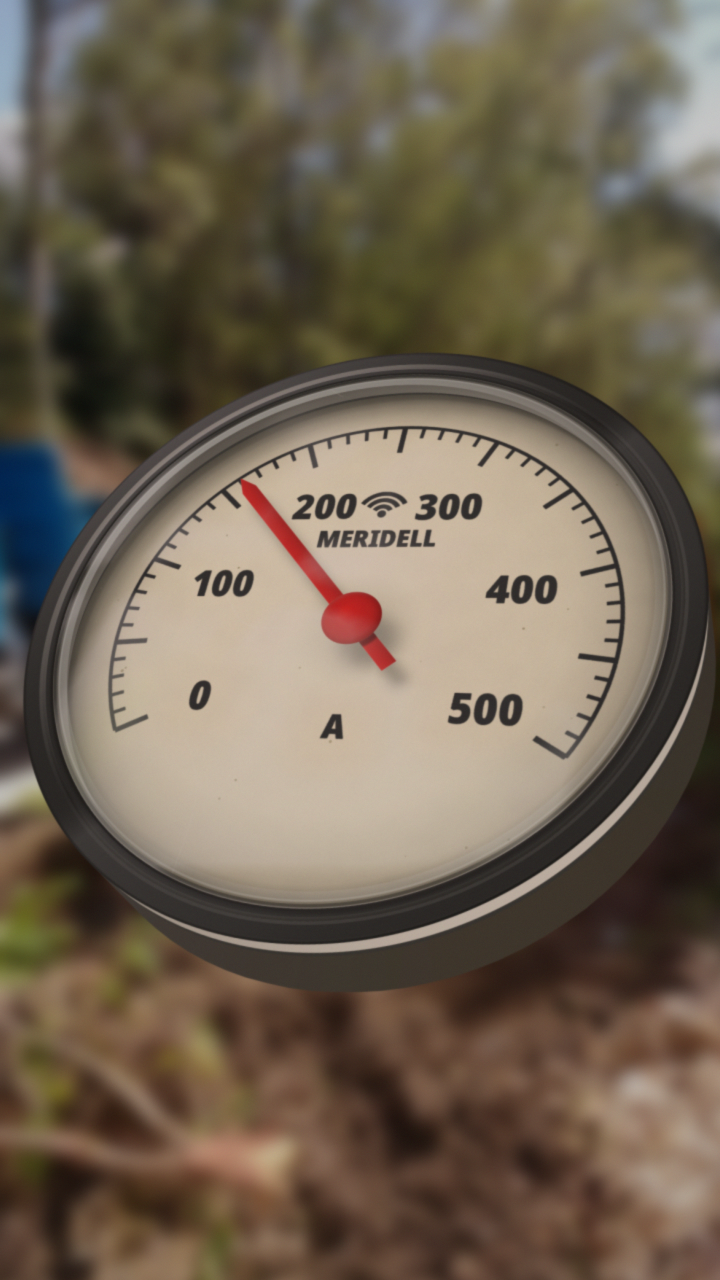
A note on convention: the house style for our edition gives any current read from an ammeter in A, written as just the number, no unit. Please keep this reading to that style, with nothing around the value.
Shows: 160
